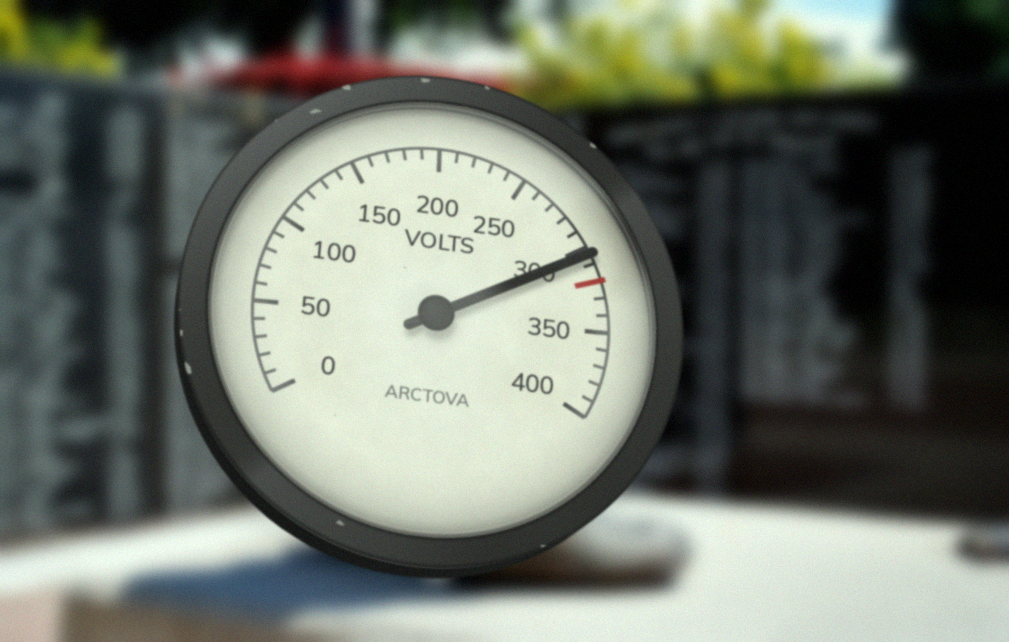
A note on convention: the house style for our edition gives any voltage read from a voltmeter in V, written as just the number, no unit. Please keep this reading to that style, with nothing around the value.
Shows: 305
